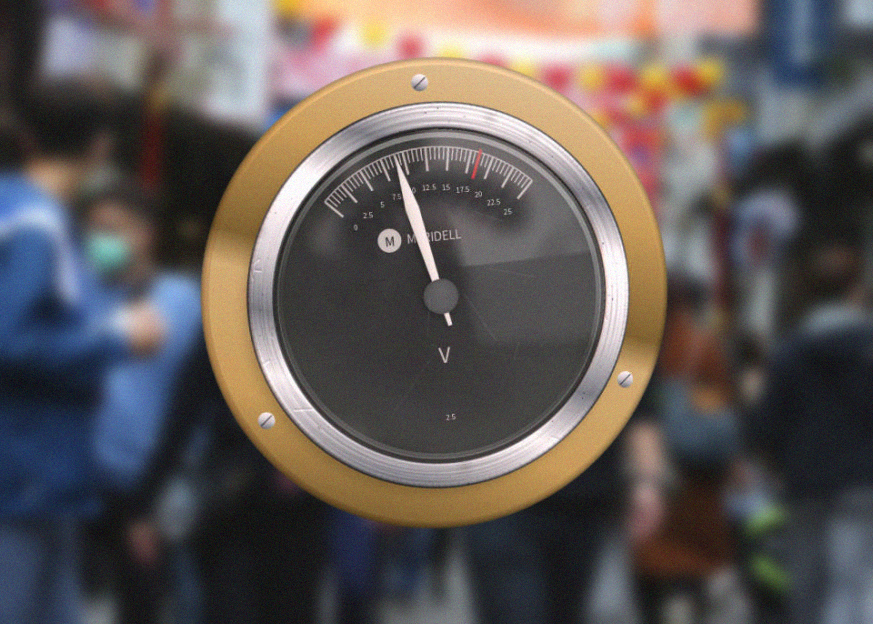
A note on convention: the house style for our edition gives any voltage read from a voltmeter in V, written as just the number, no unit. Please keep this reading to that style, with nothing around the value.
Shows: 9
